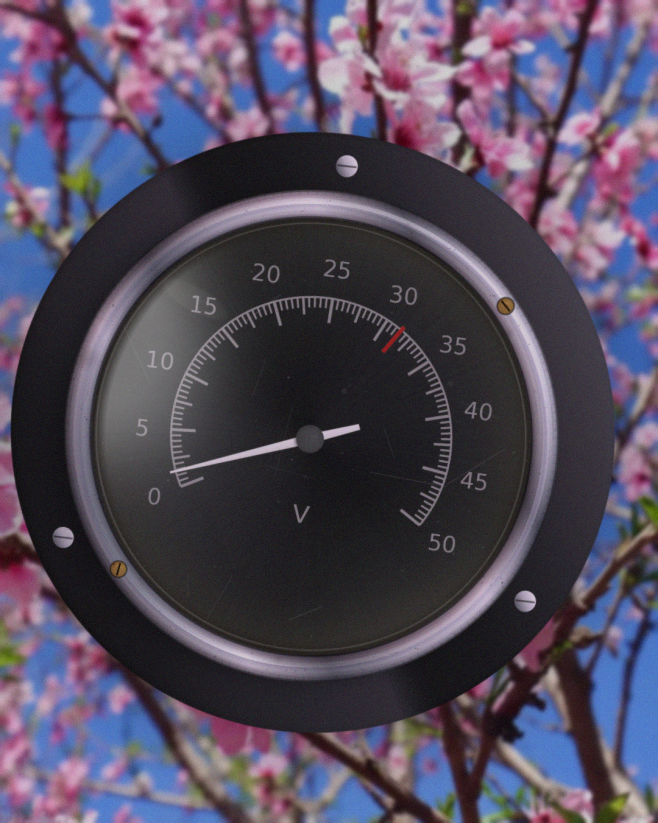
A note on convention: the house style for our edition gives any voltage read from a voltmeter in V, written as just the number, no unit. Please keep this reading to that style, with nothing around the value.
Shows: 1.5
